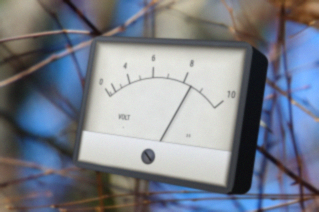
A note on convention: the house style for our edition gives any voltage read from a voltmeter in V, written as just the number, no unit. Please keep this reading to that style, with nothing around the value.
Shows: 8.5
